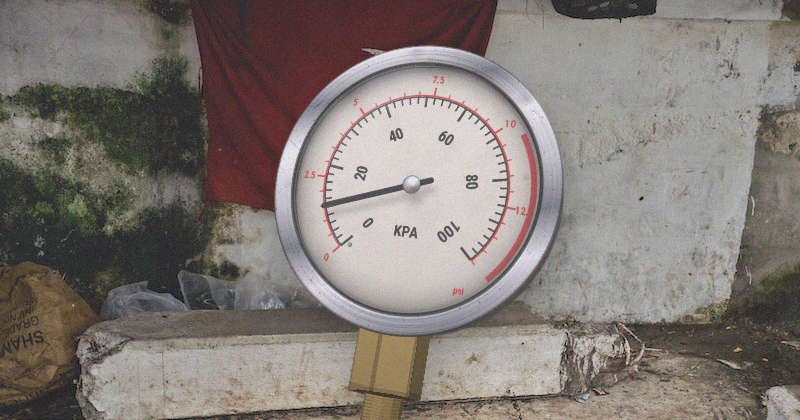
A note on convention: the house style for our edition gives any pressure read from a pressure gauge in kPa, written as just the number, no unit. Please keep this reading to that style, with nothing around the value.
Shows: 10
